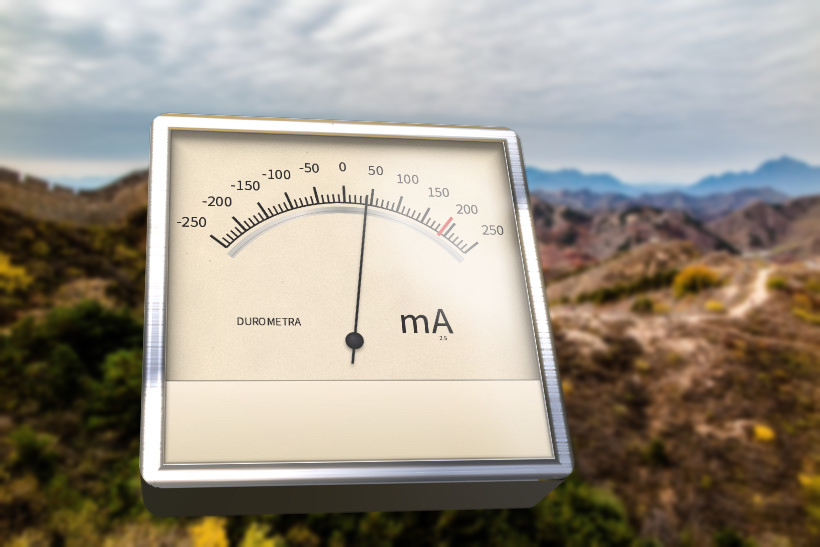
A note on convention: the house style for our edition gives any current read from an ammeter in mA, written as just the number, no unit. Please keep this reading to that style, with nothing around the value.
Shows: 40
